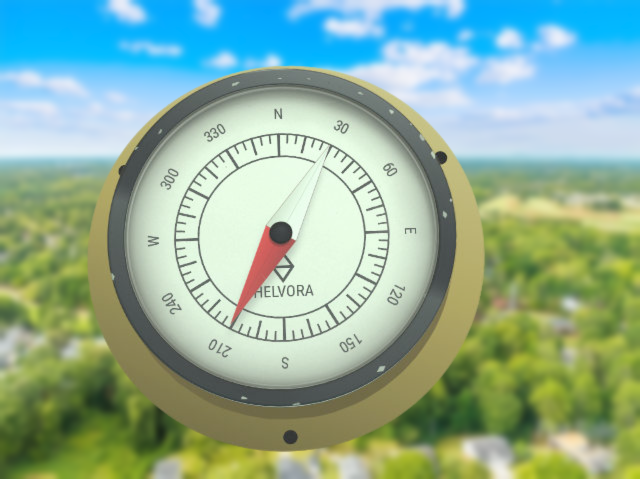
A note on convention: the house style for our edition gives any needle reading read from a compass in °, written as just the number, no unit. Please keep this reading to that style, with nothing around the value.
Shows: 210
